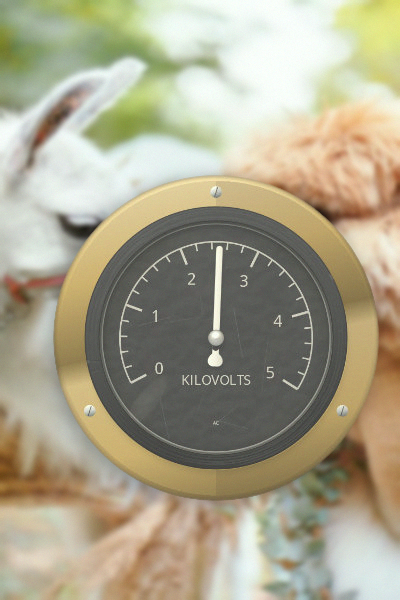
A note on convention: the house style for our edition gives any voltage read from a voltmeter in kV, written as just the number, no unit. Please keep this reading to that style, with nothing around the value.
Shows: 2.5
